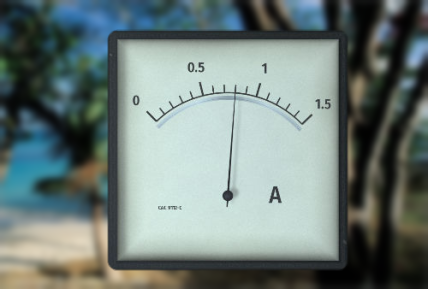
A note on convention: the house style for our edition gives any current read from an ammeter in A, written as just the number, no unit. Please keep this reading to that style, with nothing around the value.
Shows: 0.8
